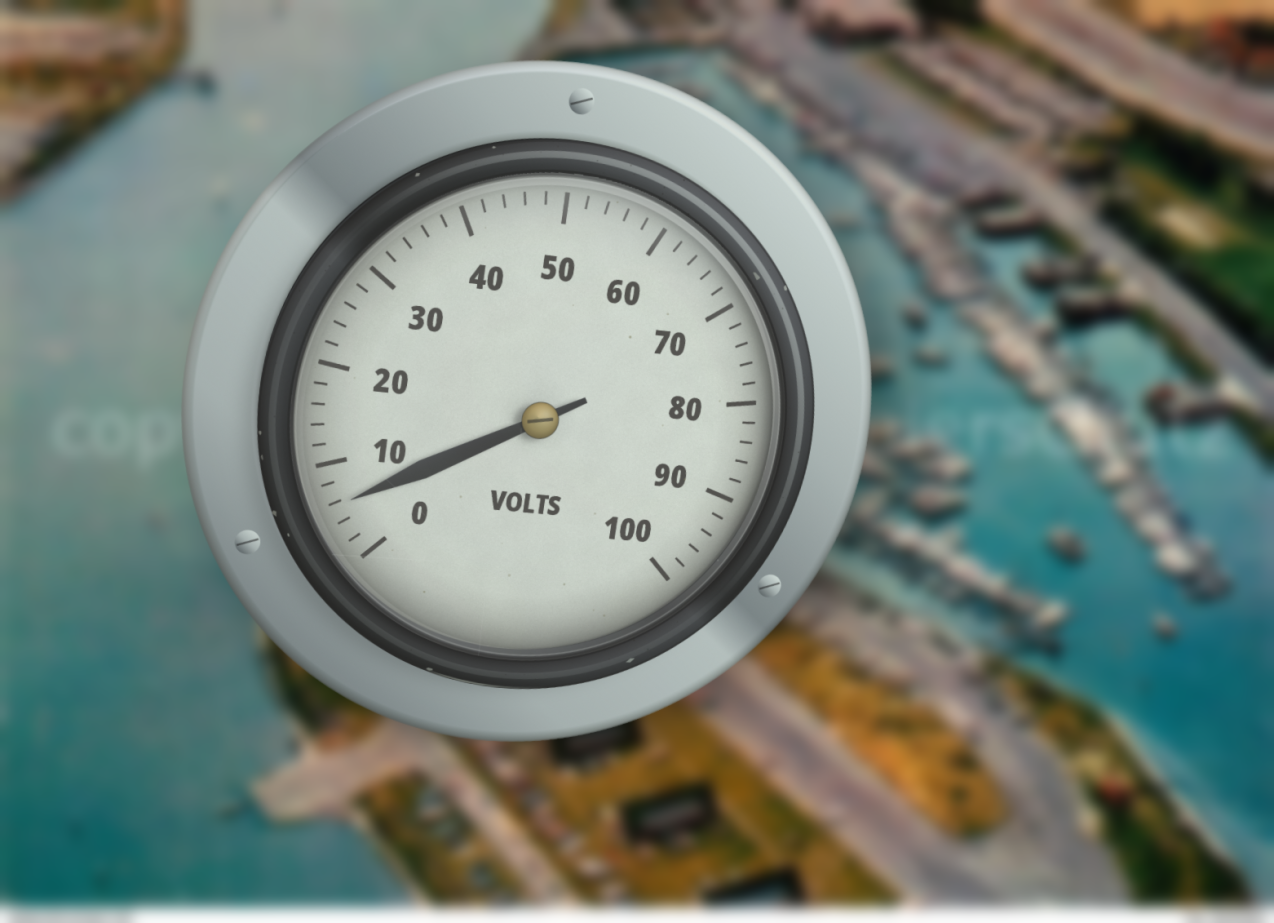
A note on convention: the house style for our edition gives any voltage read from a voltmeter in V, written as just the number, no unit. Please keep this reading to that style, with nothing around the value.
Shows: 6
